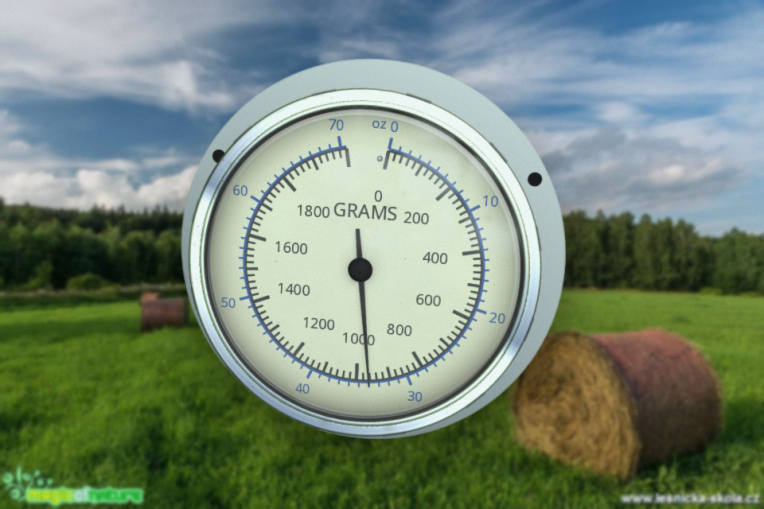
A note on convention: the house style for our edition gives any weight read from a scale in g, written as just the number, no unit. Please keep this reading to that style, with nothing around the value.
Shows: 960
